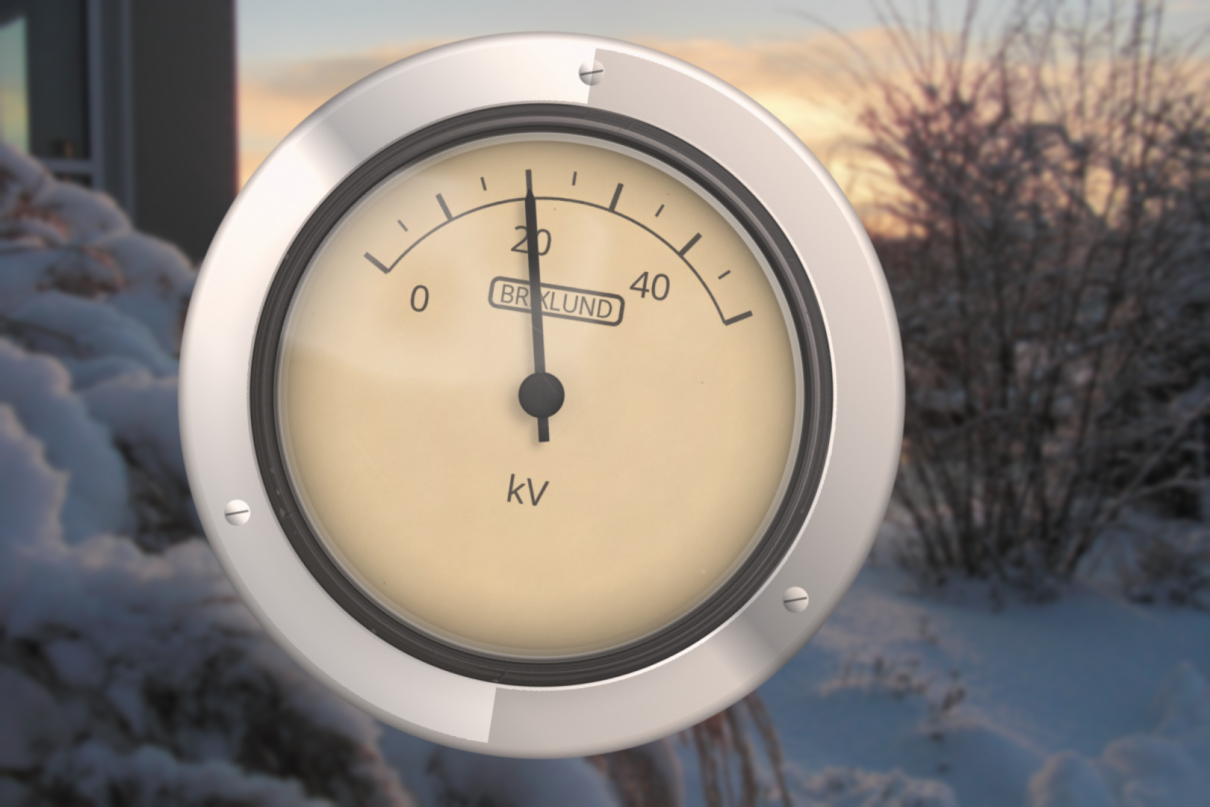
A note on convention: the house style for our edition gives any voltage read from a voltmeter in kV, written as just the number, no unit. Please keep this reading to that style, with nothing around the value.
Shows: 20
